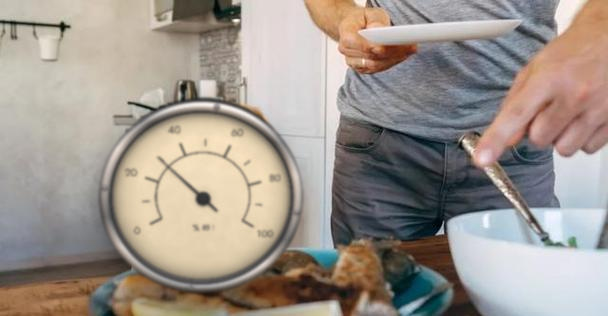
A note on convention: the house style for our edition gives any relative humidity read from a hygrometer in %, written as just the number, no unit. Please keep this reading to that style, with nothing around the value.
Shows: 30
